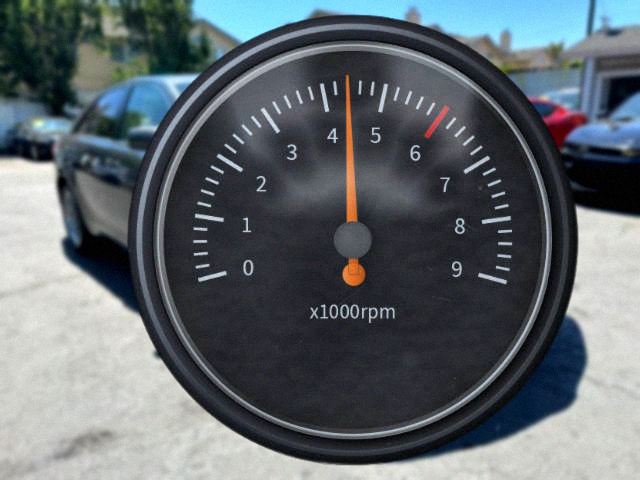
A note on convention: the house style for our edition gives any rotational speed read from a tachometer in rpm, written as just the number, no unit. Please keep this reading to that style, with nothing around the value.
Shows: 4400
